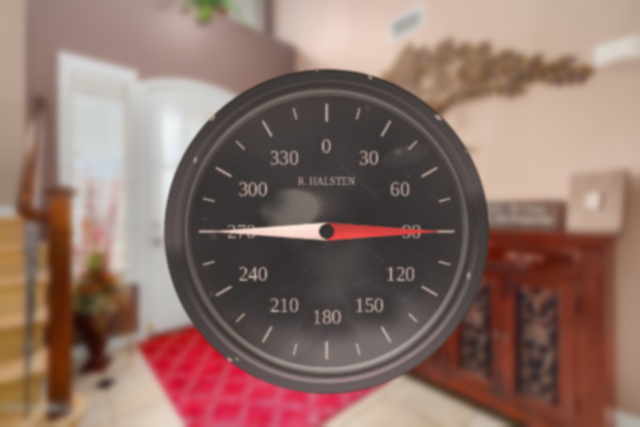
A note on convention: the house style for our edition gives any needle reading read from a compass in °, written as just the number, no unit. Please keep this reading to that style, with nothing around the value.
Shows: 90
